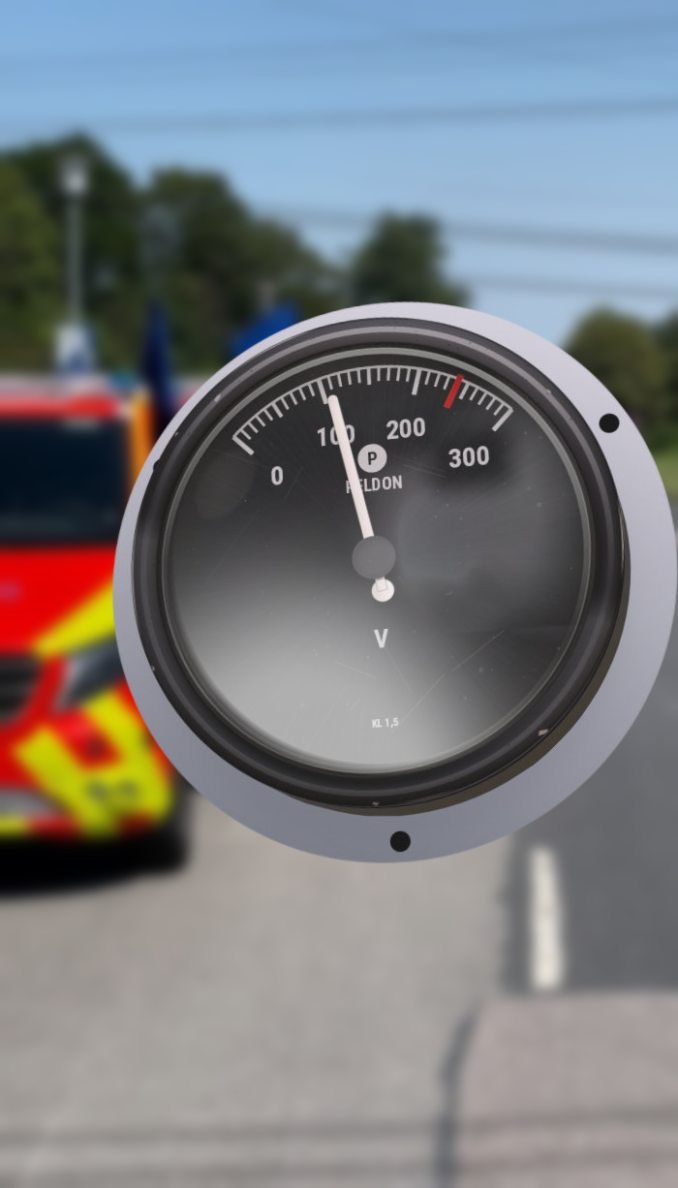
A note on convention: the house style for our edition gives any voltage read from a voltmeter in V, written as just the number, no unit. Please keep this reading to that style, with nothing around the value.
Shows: 110
